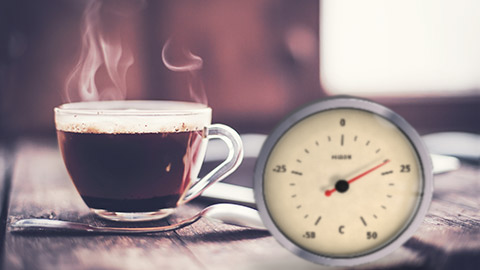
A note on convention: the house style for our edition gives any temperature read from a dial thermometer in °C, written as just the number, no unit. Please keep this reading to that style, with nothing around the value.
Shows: 20
